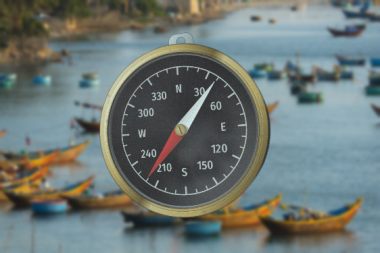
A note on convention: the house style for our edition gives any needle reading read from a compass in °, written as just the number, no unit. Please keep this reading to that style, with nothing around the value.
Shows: 220
